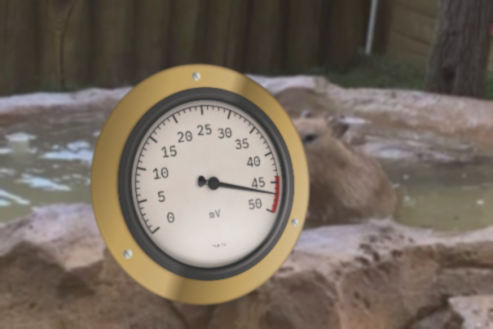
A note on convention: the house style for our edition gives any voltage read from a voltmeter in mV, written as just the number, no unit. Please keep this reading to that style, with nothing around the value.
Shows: 47
